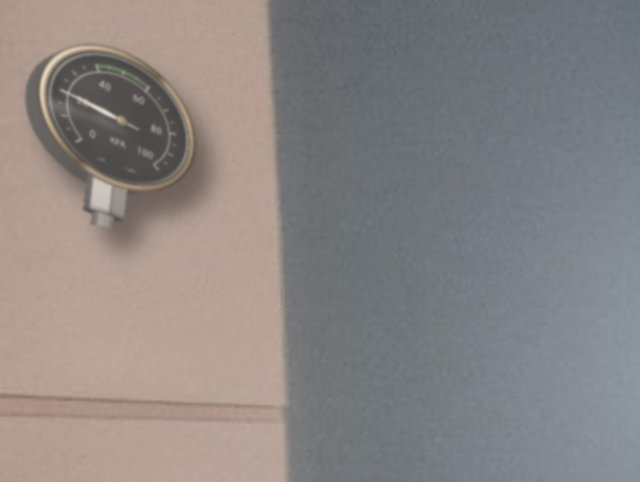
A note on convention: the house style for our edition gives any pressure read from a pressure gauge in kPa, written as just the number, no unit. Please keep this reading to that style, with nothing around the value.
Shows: 20
